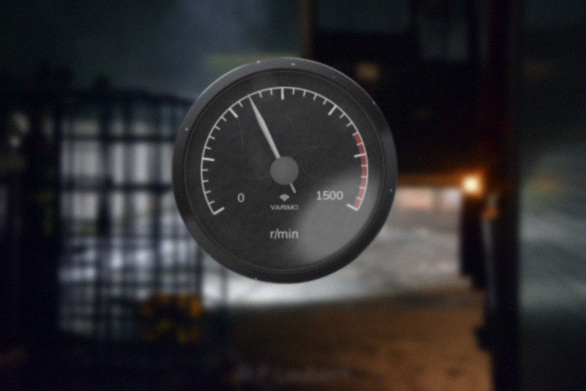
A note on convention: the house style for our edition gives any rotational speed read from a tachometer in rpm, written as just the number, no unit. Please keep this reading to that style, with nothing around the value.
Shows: 600
